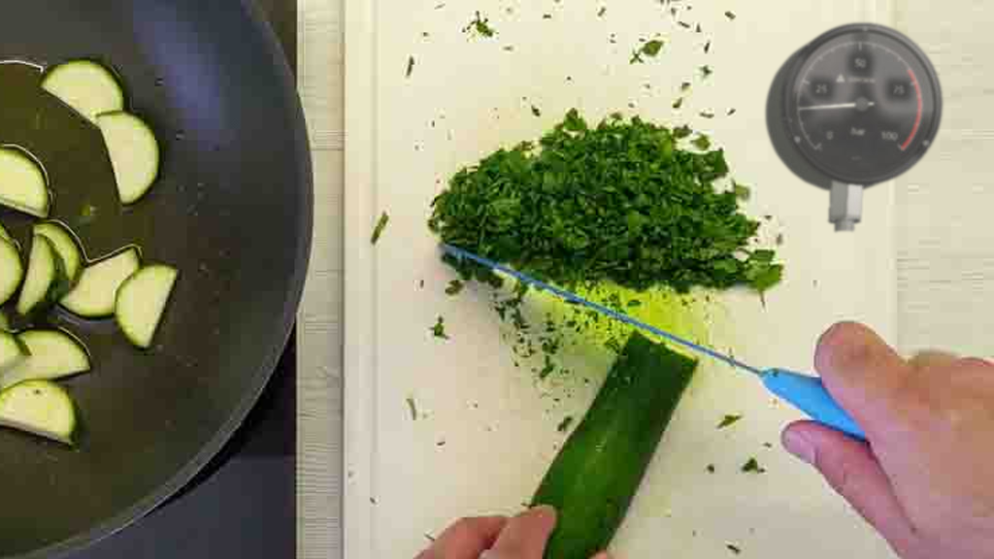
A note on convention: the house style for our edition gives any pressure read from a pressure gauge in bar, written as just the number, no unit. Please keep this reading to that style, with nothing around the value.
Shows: 15
